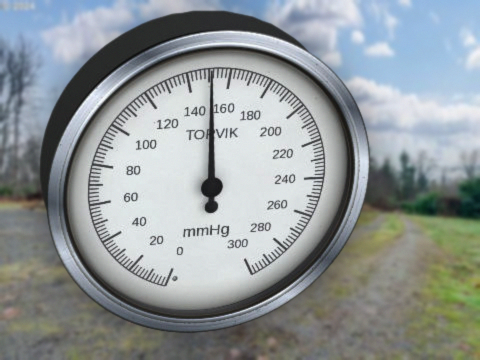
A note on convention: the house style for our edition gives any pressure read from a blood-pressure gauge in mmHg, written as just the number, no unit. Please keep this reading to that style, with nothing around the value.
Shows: 150
